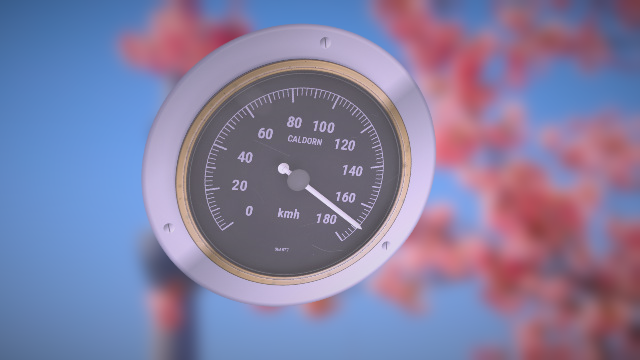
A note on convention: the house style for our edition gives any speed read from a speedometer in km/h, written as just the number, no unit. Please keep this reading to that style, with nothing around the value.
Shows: 170
